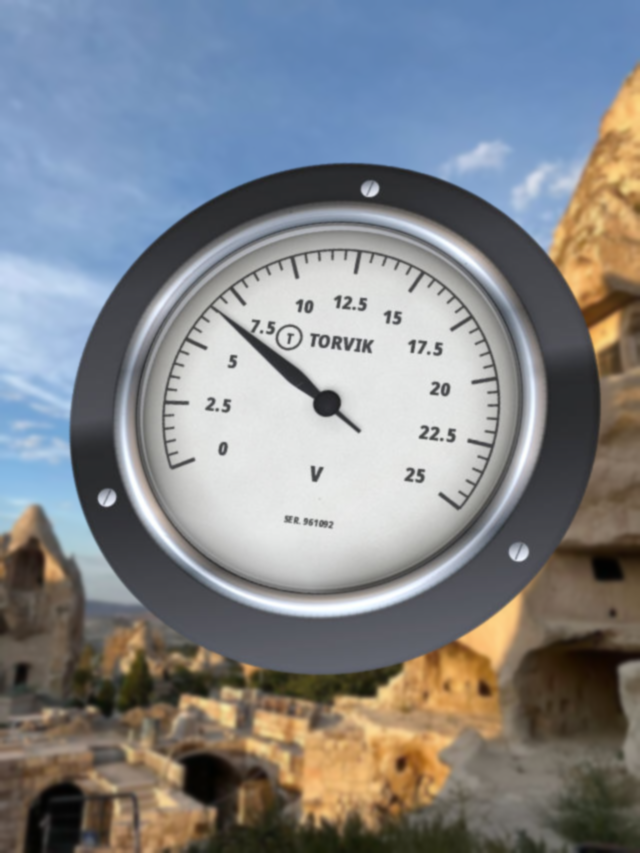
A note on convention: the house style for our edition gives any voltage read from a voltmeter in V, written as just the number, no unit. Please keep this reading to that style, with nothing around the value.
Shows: 6.5
